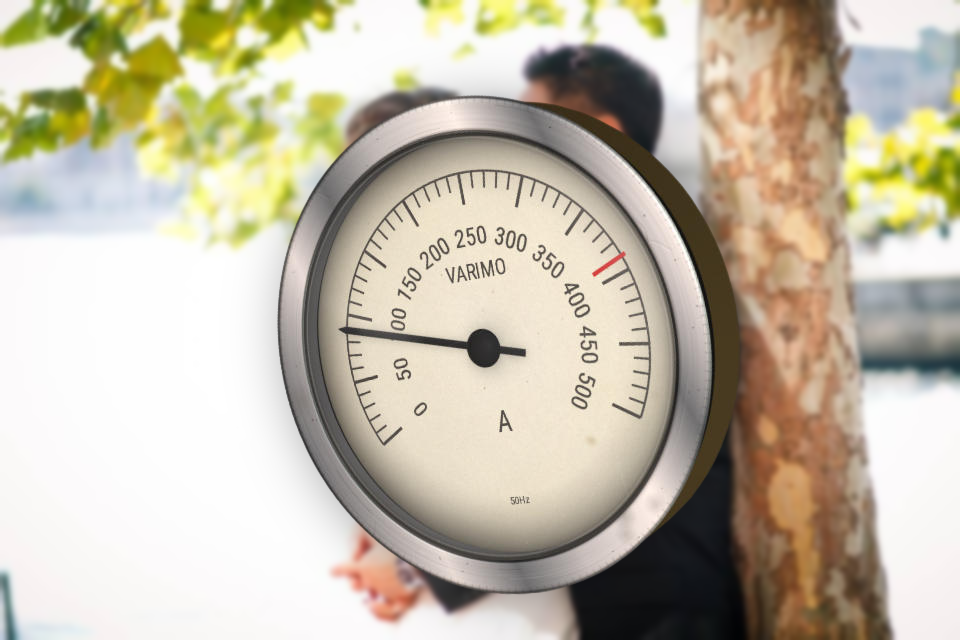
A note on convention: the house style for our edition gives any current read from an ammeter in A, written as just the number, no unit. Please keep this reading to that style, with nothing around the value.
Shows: 90
